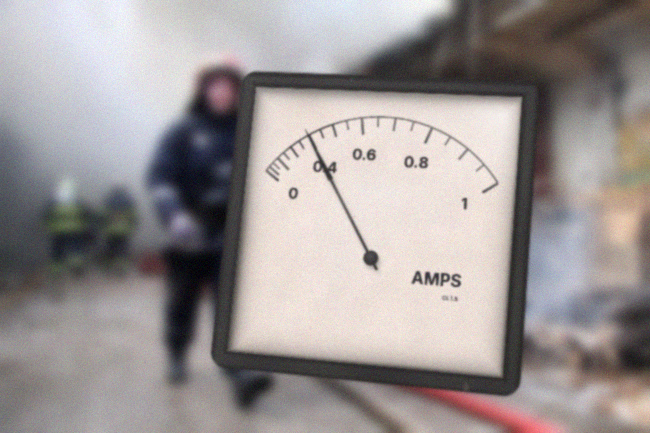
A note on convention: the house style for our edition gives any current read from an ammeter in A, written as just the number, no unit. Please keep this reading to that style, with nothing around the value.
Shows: 0.4
